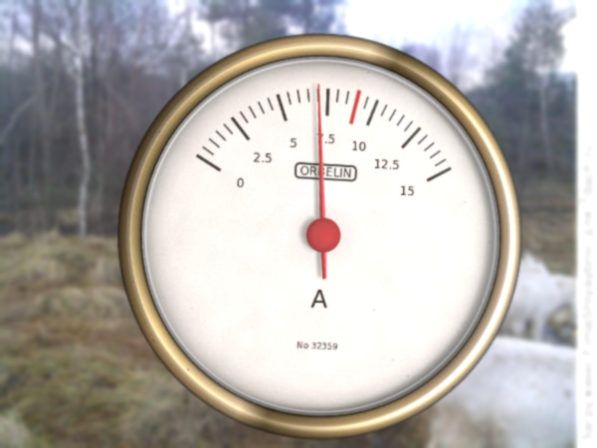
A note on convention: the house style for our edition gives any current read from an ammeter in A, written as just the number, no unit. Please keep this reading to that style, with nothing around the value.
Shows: 7
